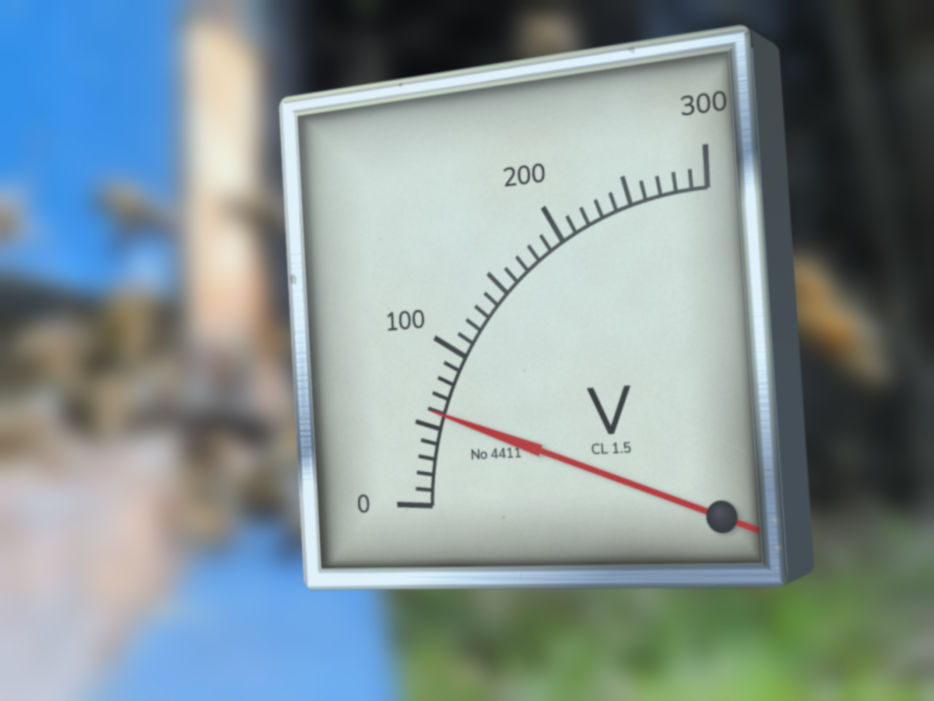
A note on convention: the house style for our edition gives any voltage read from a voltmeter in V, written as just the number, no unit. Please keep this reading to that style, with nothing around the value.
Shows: 60
